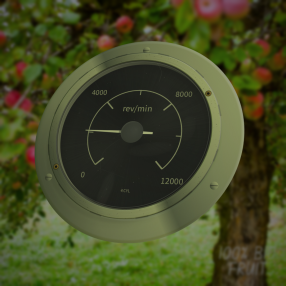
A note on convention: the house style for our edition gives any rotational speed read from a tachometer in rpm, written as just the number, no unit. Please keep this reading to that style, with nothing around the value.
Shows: 2000
